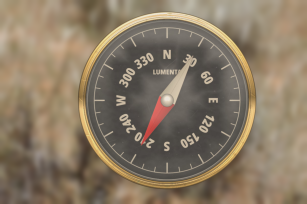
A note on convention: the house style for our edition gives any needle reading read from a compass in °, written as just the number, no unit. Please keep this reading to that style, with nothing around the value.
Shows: 210
